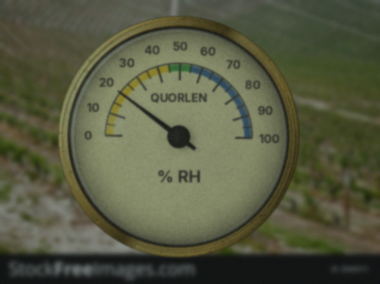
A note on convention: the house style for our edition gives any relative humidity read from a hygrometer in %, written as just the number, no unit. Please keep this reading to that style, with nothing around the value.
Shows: 20
